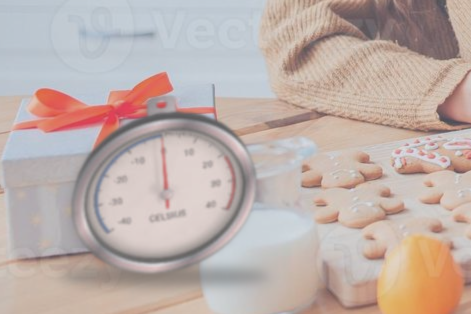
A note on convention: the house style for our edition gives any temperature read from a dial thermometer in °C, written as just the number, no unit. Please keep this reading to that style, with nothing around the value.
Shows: 0
